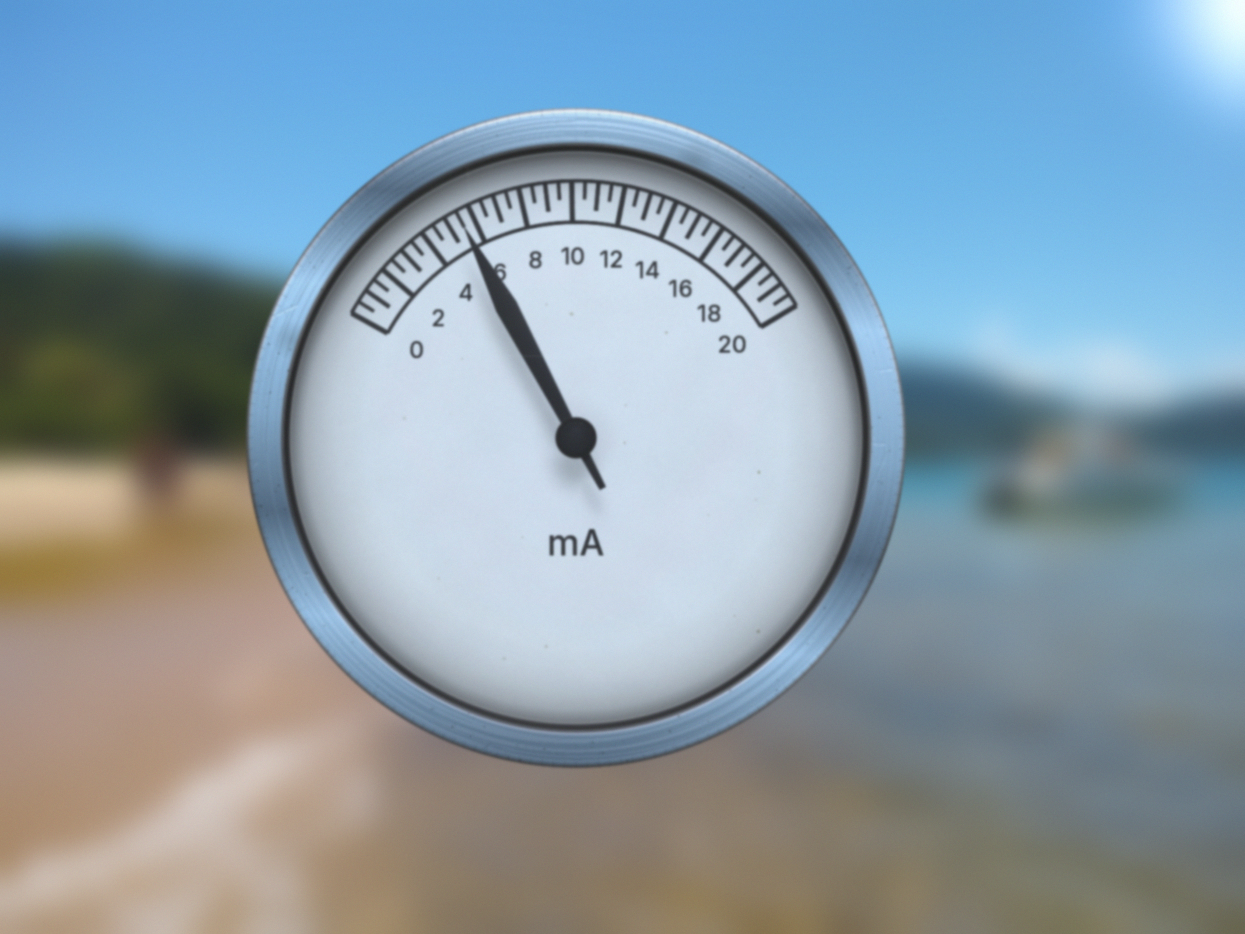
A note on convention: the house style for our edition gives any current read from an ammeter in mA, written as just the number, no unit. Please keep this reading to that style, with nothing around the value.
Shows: 5.5
